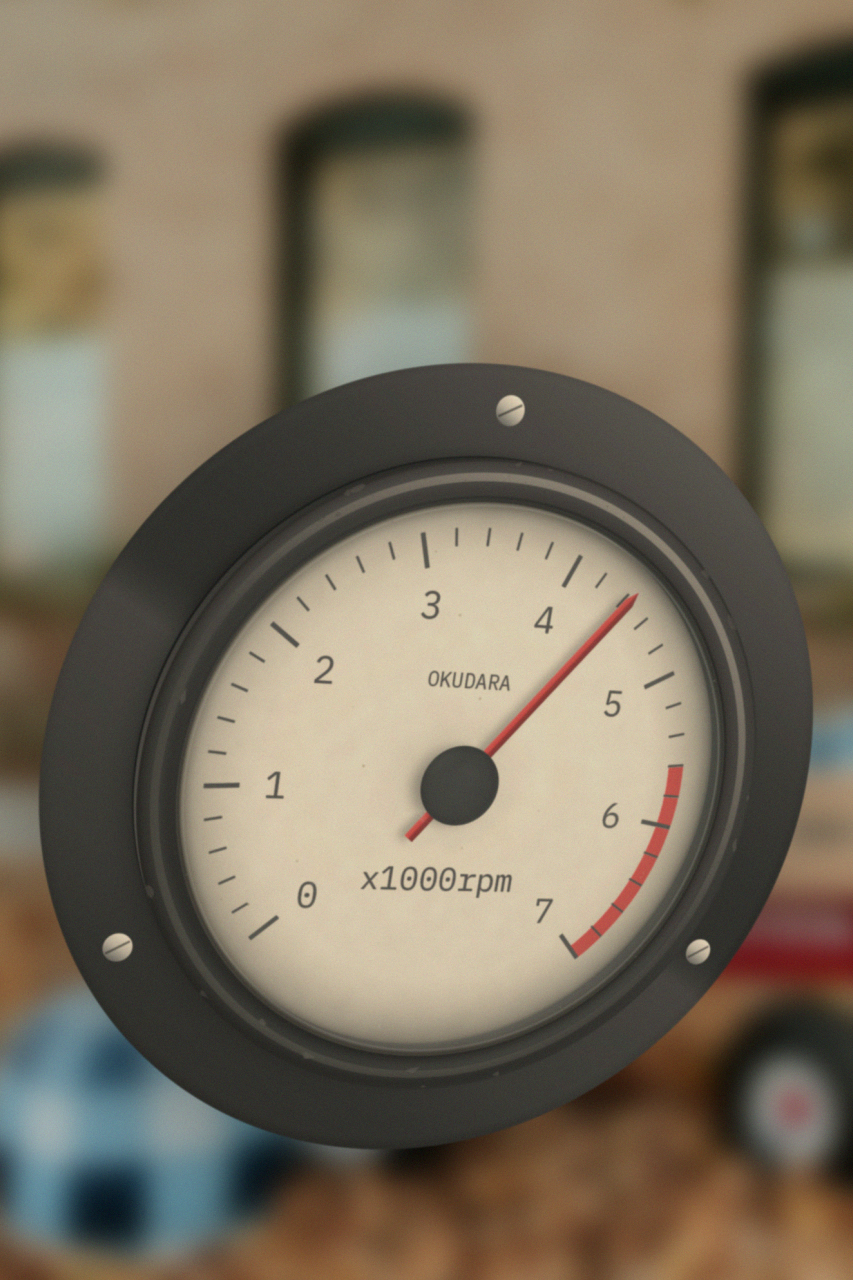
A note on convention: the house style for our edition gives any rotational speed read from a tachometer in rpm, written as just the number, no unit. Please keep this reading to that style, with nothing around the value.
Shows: 4400
